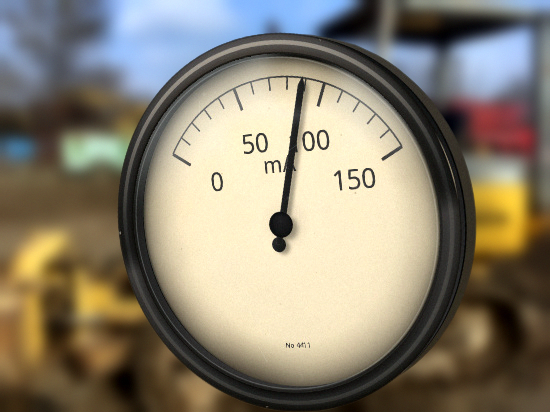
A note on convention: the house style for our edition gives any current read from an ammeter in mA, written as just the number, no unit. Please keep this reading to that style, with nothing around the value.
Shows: 90
